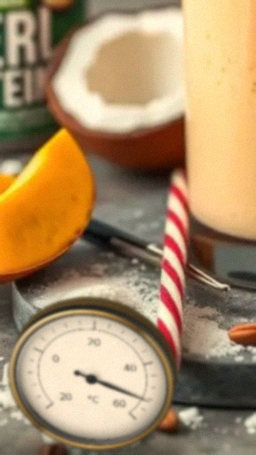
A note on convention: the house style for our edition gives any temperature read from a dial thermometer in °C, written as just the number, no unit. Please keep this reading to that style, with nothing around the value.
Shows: 52
